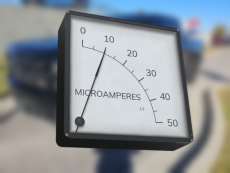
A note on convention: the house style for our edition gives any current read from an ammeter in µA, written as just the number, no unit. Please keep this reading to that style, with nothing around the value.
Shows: 10
